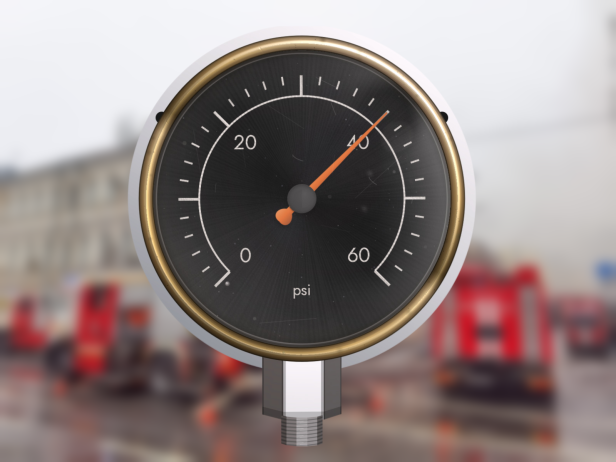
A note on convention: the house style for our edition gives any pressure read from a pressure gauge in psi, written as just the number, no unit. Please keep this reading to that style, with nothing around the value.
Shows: 40
